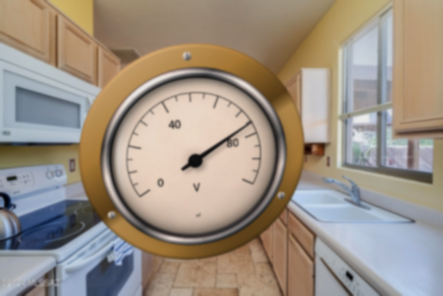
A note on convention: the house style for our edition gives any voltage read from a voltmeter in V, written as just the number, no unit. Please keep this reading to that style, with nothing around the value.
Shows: 75
